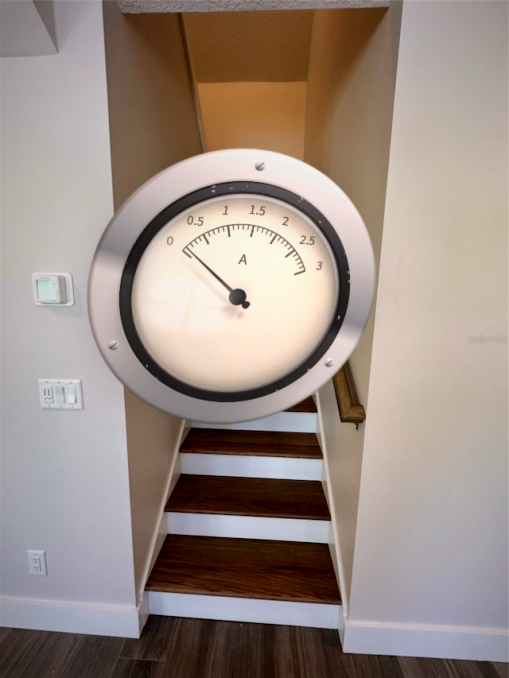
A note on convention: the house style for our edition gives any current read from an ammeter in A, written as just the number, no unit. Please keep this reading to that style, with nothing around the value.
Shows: 0.1
